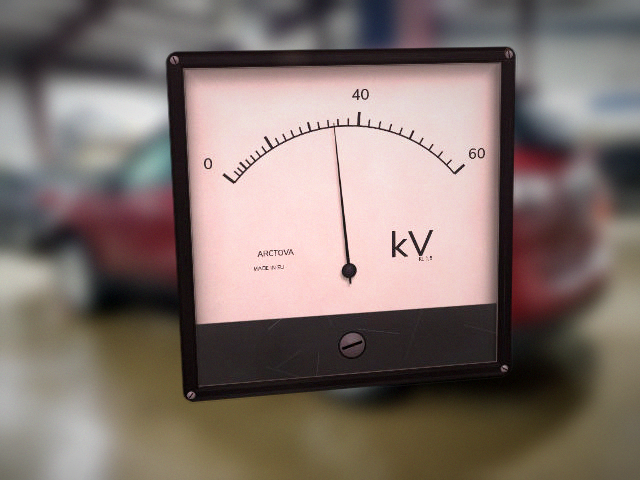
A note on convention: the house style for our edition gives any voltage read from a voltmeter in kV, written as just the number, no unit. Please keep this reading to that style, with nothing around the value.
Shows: 35
